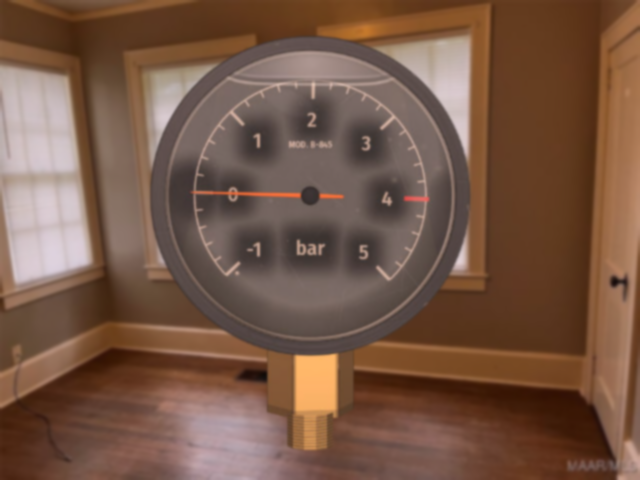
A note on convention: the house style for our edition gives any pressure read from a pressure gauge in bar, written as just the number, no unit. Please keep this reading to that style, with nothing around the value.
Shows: 0
